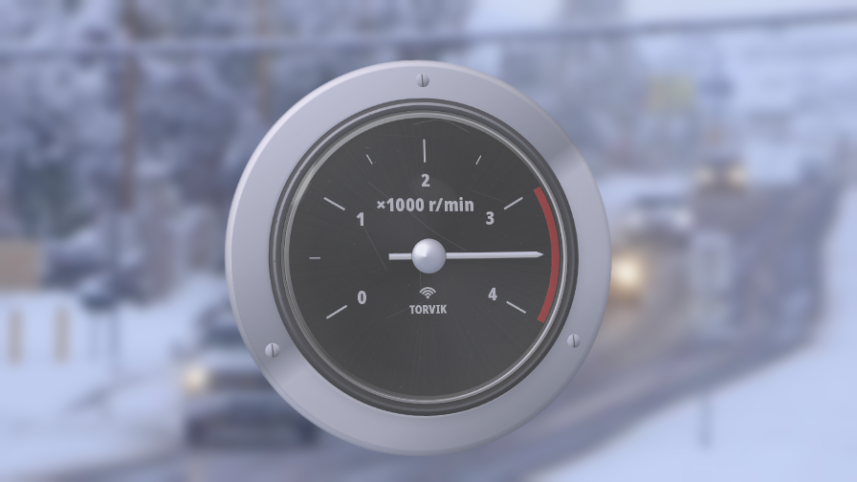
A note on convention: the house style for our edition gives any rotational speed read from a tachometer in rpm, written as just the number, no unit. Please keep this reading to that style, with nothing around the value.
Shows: 3500
